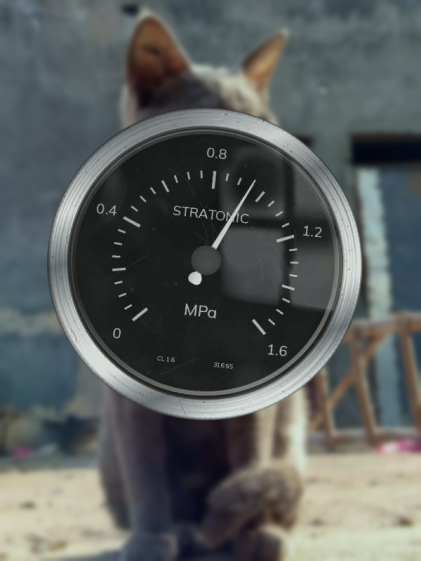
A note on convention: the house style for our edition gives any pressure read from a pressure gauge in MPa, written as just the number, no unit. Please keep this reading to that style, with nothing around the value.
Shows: 0.95
